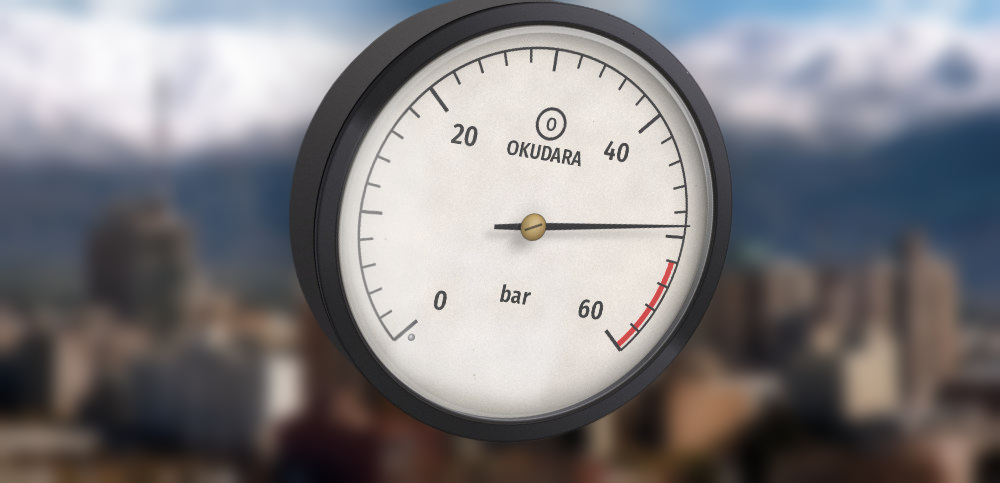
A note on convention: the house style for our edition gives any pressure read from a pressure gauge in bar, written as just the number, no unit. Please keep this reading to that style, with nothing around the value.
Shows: 49
